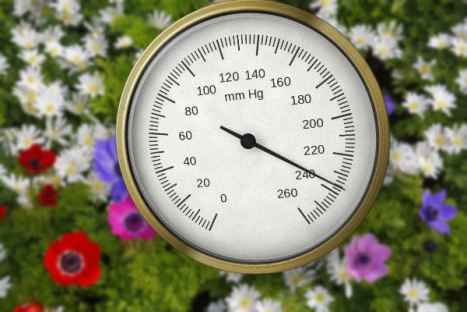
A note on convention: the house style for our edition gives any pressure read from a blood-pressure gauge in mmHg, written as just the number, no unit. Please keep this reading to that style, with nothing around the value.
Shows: 236
